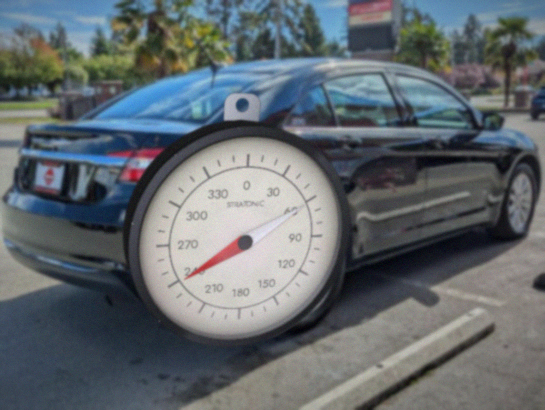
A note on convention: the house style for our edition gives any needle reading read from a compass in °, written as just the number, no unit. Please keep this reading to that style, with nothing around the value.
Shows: 240
